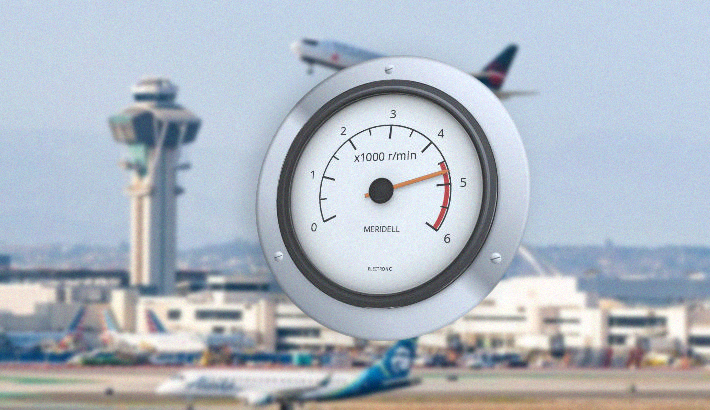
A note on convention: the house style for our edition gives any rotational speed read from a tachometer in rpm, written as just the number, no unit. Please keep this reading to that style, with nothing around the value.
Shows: 4750
